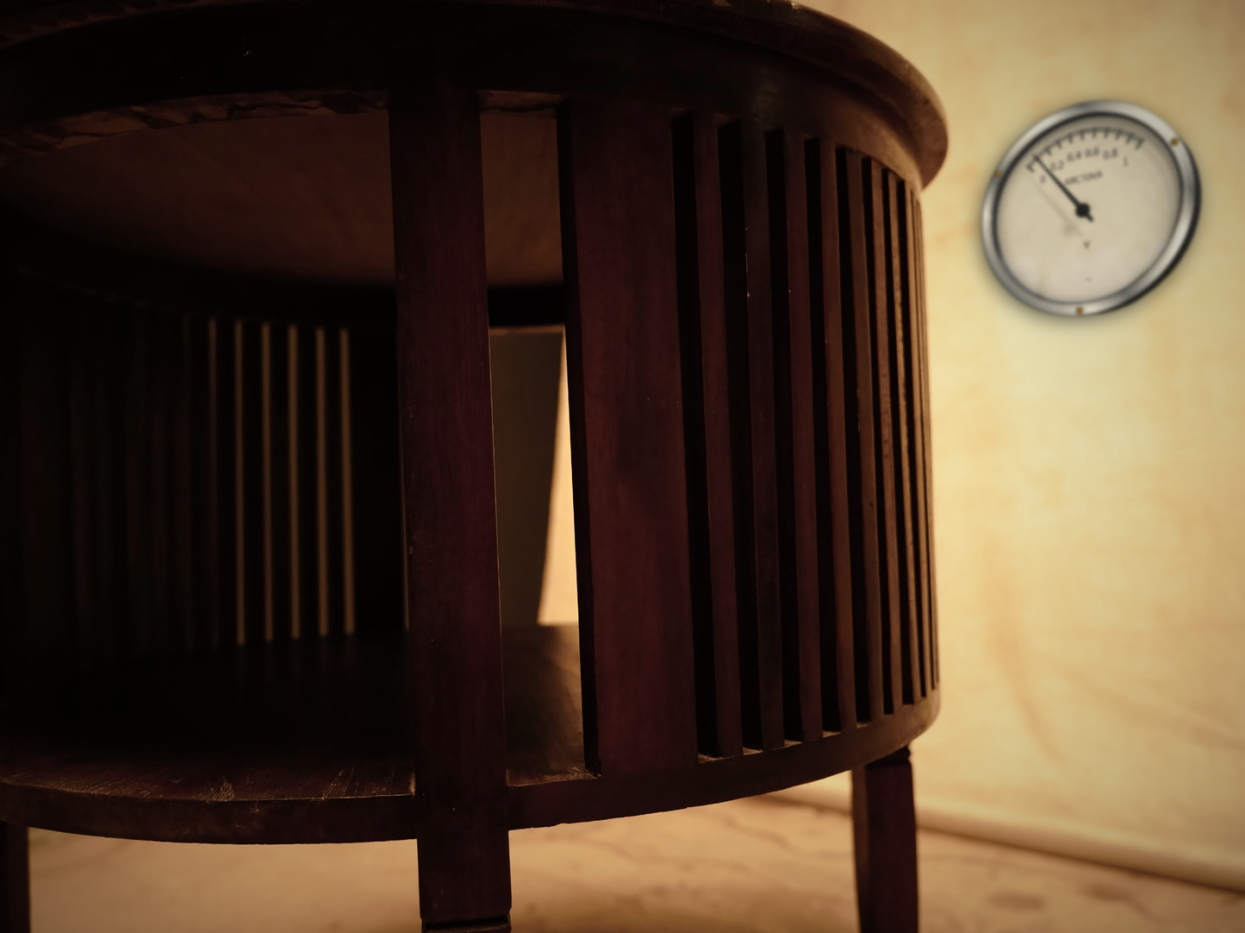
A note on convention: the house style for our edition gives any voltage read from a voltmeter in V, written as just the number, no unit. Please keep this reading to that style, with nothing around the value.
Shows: 0.1
